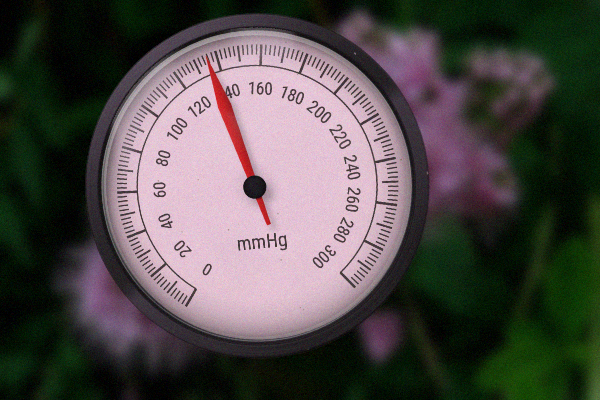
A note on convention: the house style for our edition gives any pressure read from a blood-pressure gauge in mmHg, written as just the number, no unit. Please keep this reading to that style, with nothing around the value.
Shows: 136
